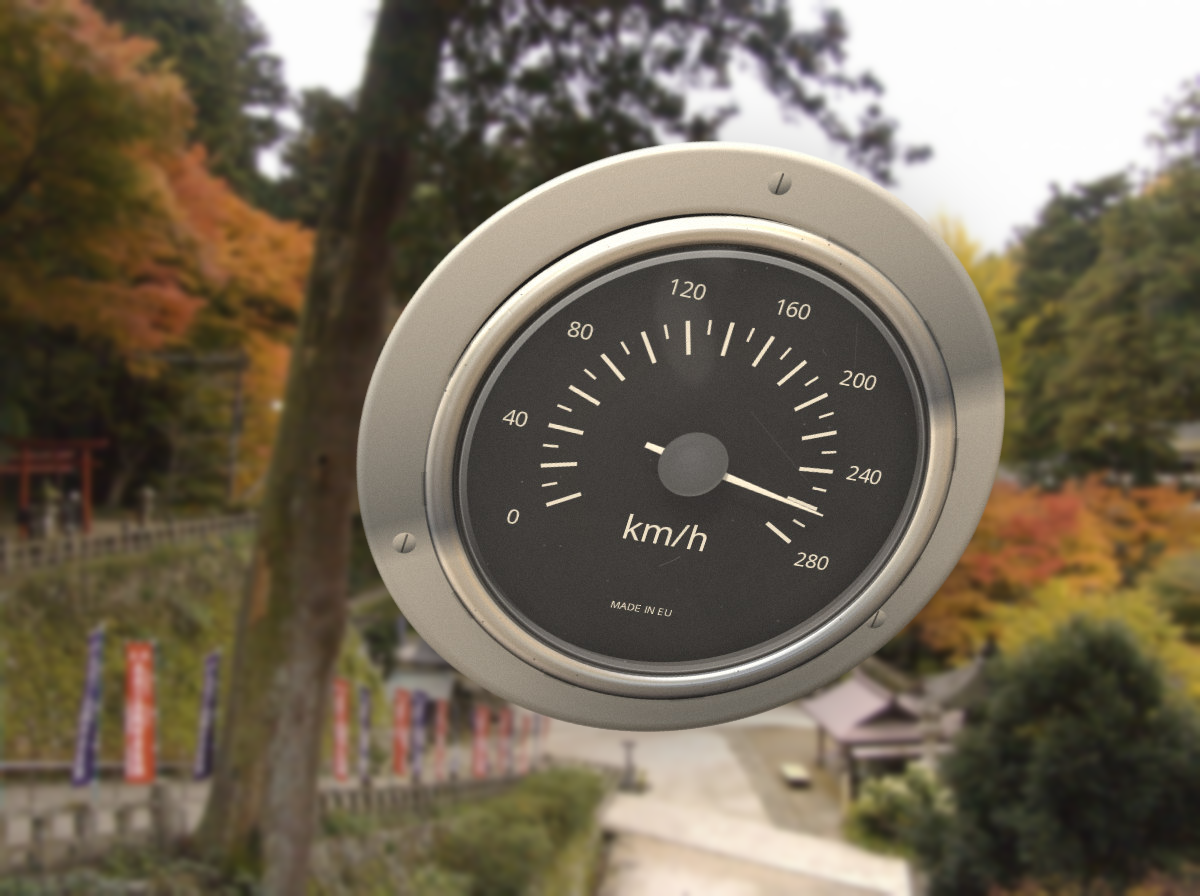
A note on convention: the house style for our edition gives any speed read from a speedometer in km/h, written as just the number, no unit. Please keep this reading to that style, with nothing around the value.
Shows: 260
